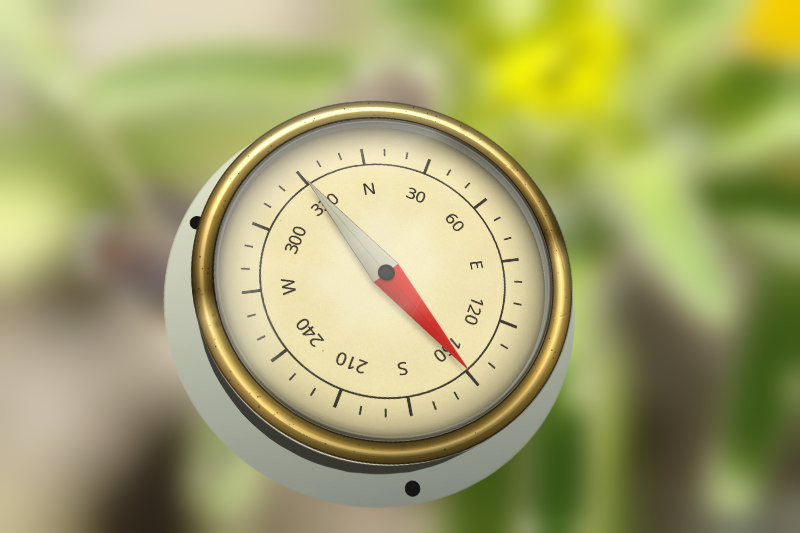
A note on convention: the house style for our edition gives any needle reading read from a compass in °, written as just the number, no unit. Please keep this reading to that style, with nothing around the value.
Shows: 150
